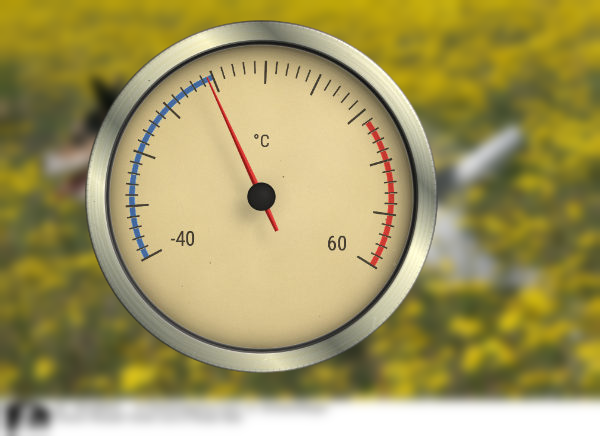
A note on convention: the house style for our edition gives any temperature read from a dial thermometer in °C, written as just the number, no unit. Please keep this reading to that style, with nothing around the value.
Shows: -1
